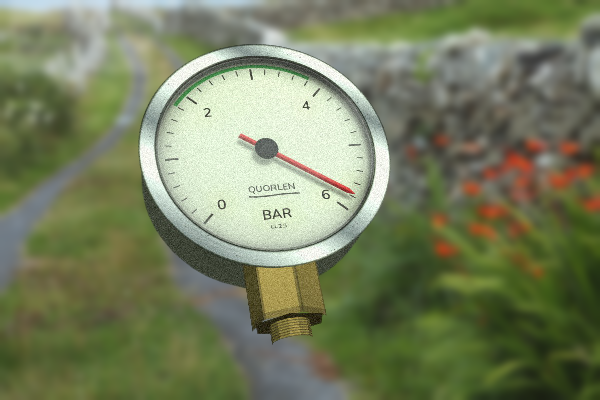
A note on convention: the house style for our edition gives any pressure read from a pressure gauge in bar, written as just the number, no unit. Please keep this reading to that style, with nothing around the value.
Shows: 5.8
